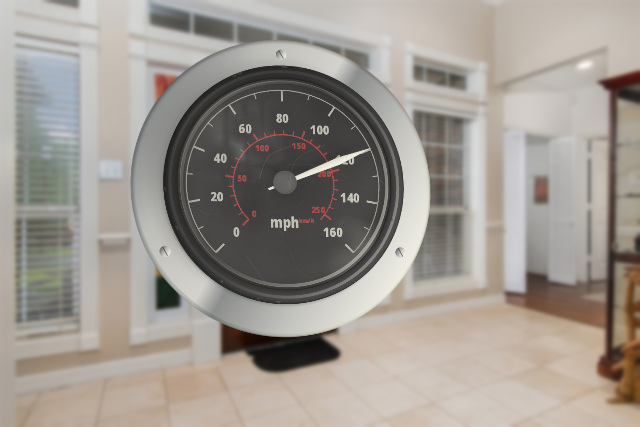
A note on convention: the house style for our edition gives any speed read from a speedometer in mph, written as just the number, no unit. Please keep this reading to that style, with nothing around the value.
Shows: 120
